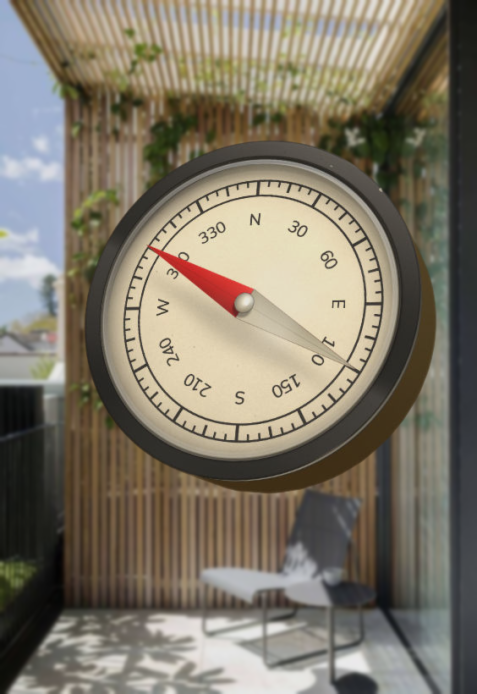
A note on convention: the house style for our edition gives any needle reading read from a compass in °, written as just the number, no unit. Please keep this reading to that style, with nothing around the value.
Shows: 300
